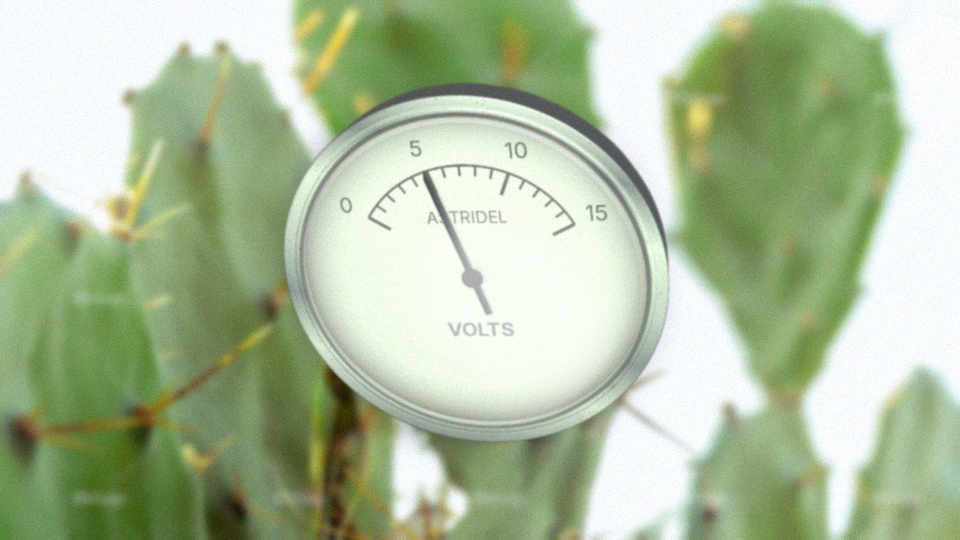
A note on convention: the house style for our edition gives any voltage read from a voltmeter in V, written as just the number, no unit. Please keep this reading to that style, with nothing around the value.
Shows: 5
